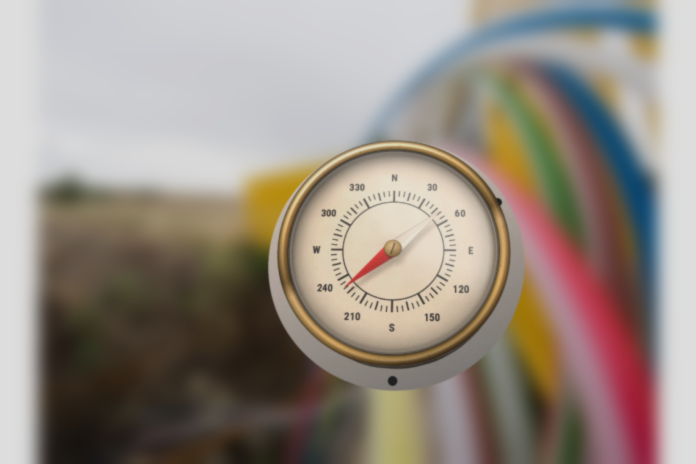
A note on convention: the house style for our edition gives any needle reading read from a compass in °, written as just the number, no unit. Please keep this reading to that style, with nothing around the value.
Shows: 230
